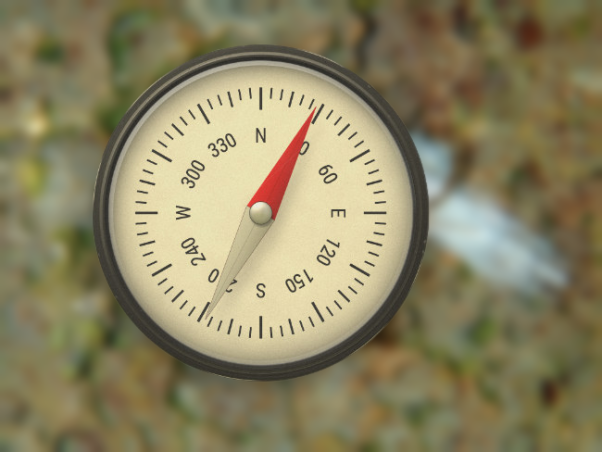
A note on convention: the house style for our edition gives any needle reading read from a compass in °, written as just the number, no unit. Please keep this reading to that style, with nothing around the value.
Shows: 27.5
